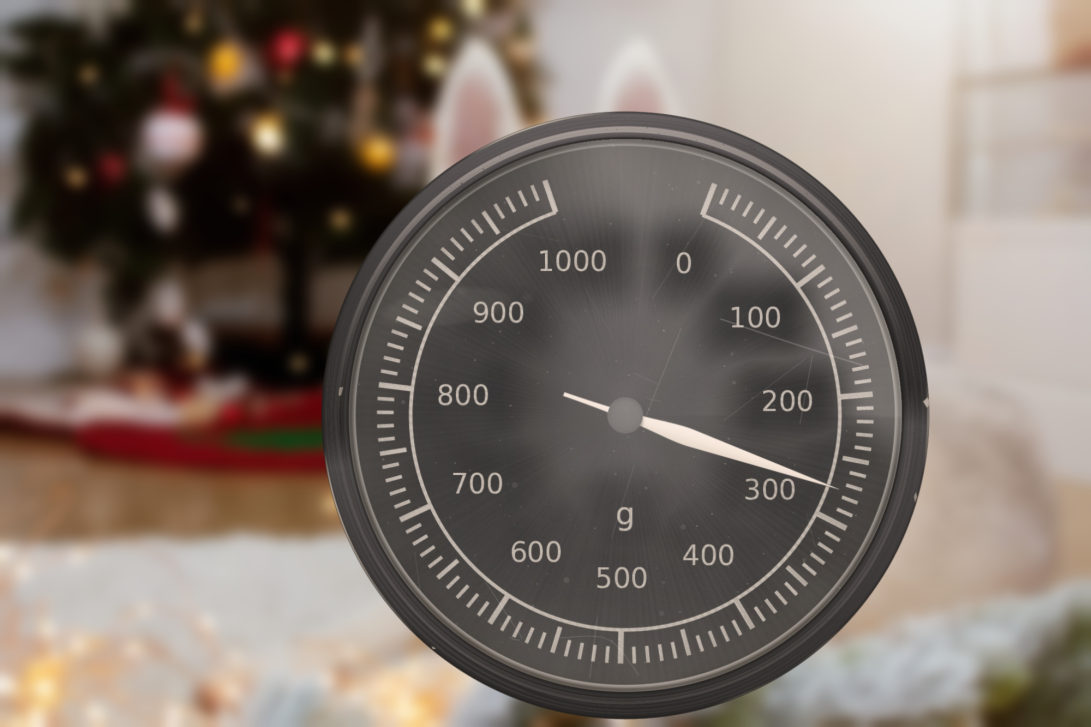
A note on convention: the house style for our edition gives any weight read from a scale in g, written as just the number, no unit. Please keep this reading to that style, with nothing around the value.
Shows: 275
